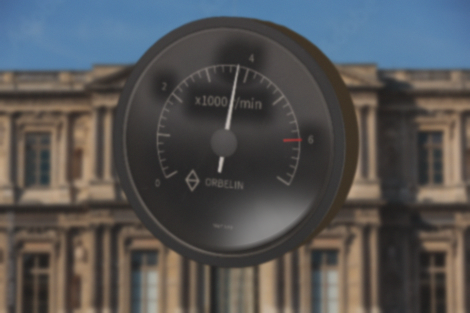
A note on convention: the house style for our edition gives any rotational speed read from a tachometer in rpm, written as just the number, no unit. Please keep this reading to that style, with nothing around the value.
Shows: 3800
